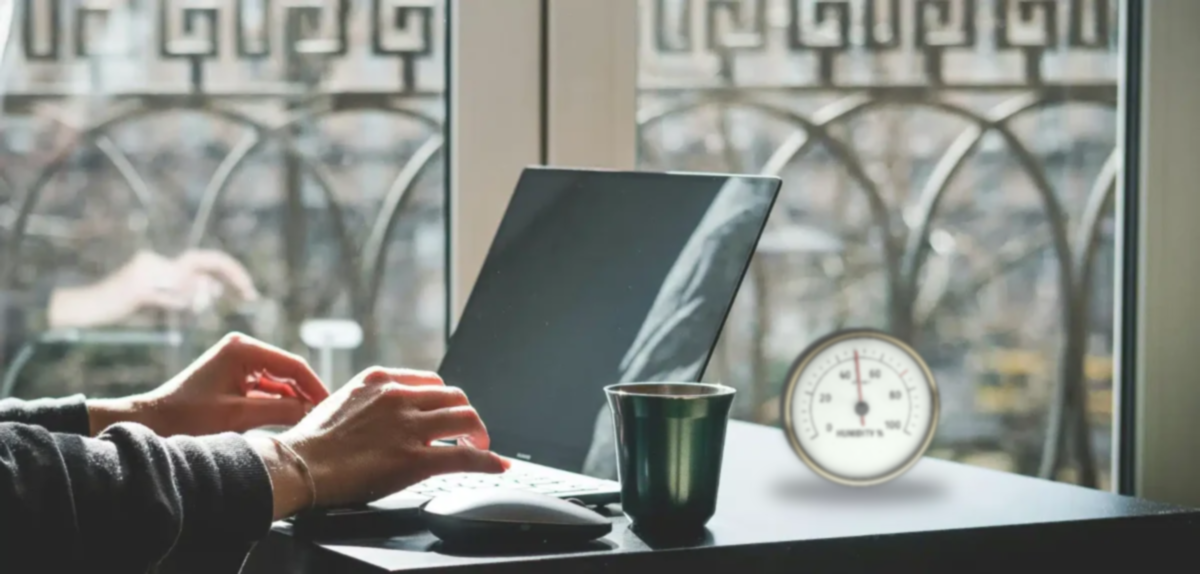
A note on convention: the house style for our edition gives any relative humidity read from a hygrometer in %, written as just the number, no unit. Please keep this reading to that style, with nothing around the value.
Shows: 48
